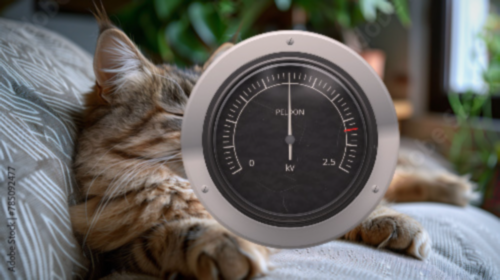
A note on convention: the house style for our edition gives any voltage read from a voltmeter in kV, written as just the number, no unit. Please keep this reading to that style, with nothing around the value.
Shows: 1.25
